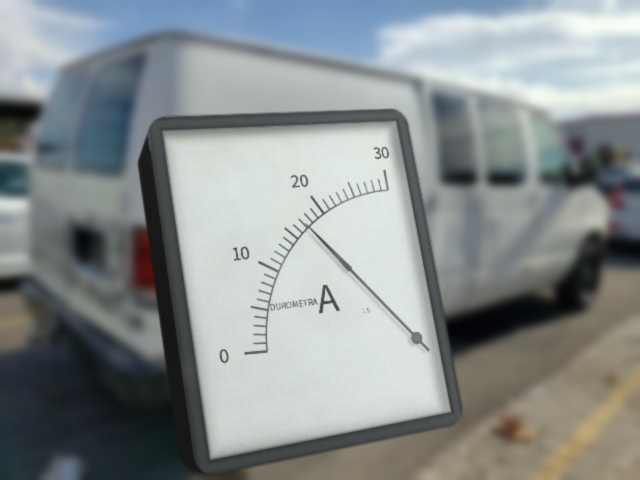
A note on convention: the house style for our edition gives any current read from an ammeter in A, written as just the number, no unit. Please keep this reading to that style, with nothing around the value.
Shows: 17
